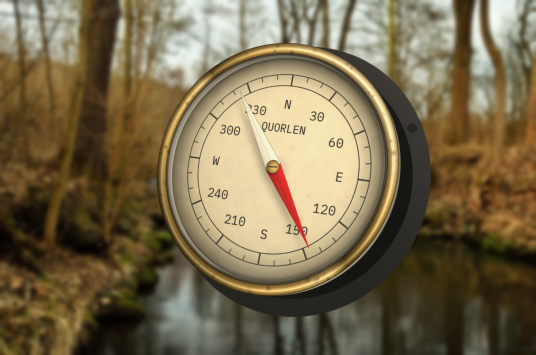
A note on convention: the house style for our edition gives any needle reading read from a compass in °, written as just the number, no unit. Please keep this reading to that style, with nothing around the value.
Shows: 145
